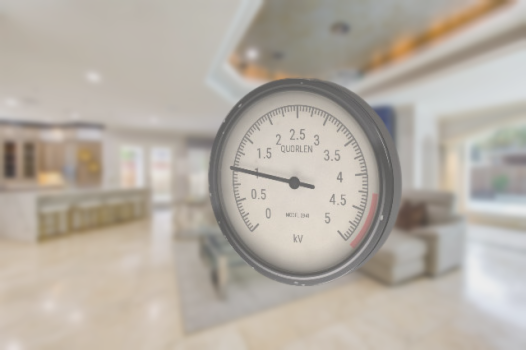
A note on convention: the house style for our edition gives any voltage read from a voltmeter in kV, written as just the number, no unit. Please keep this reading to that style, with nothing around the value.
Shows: 1
